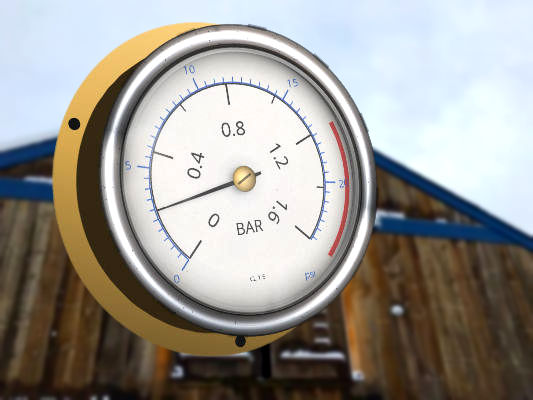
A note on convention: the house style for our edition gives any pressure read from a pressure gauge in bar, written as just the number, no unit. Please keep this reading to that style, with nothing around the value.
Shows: 0.2
